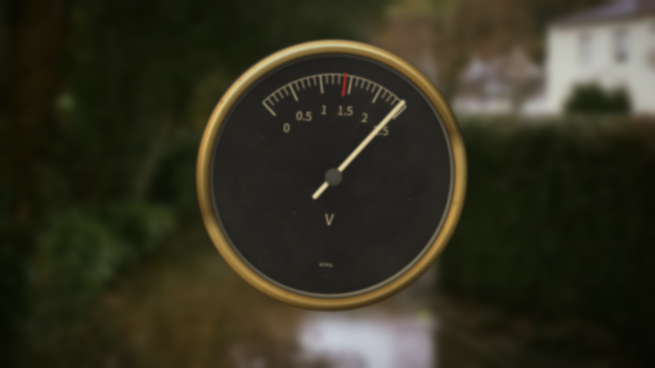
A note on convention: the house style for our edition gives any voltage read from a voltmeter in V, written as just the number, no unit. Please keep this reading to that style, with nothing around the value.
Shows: 2.4
